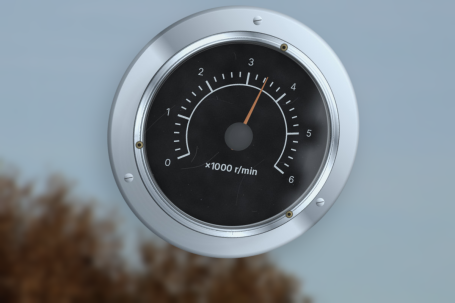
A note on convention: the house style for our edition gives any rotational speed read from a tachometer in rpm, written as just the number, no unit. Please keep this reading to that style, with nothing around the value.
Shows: 3400
